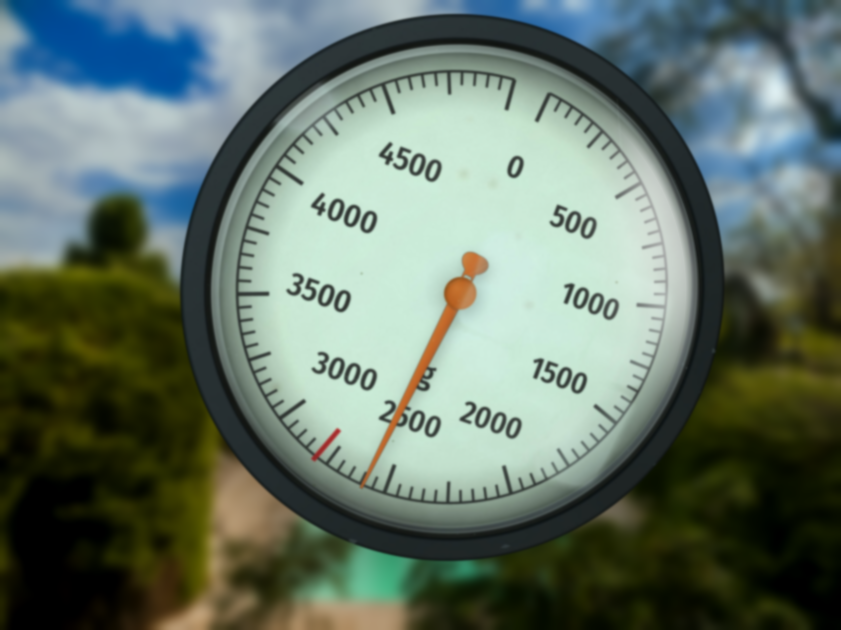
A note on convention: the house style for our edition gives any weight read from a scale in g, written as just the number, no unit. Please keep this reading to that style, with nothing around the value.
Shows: 2600
